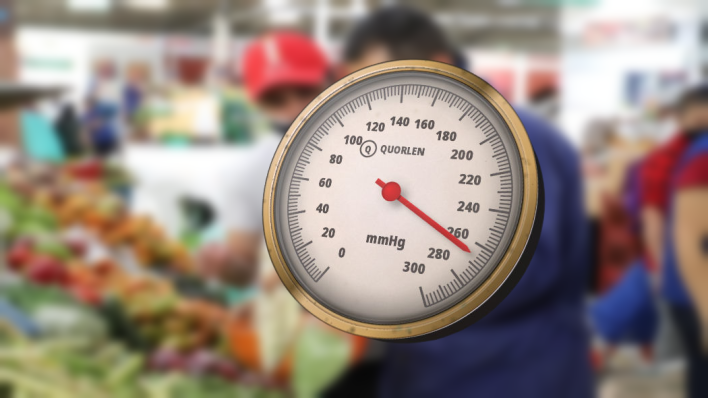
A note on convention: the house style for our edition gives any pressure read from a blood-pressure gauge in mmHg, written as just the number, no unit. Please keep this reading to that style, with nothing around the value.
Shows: 266
